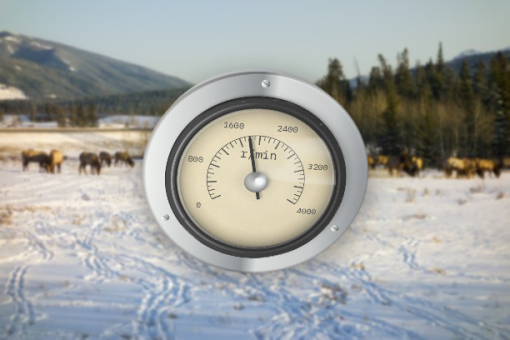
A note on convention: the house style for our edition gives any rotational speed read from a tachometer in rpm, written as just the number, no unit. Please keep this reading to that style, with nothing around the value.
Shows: 1800
